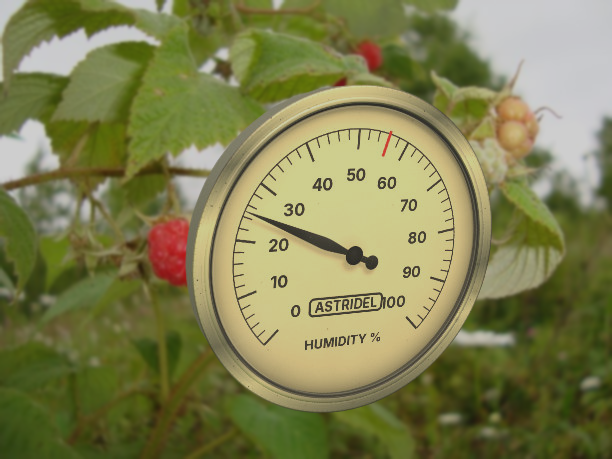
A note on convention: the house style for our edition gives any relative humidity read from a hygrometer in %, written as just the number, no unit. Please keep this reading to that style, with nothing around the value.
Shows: 25
